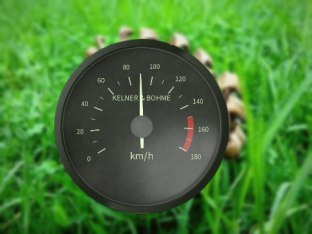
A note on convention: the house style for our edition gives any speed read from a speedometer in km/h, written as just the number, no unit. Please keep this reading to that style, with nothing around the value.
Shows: 90
